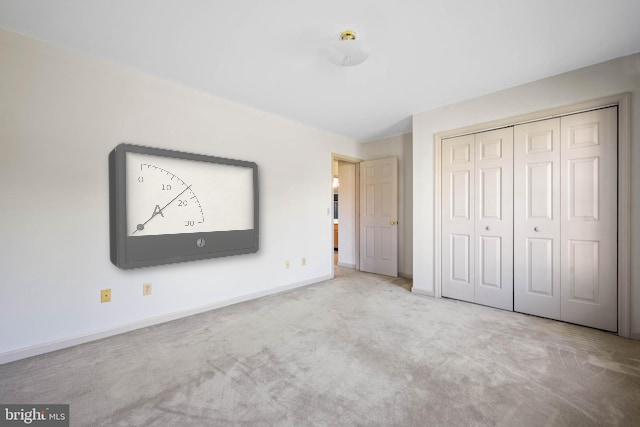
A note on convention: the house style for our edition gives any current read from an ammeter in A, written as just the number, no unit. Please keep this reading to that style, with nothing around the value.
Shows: 16
